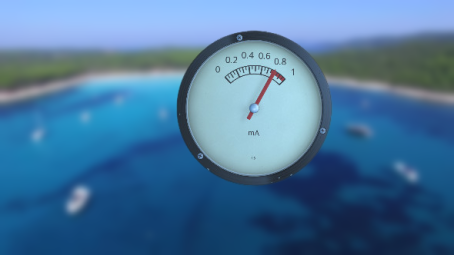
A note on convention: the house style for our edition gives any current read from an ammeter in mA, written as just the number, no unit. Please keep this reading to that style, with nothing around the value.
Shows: 0.8
